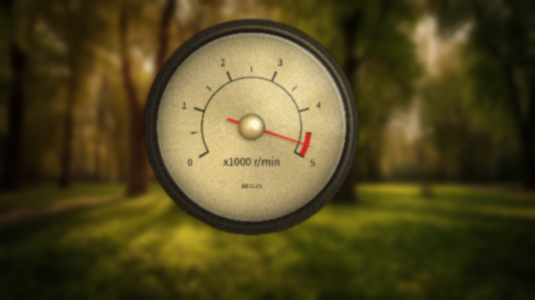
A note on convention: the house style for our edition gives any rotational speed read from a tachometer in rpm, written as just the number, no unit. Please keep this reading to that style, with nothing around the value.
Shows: 4750
